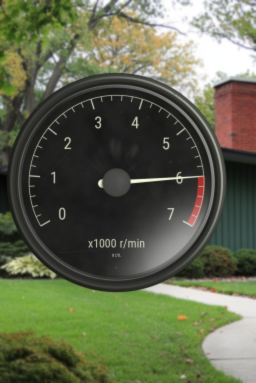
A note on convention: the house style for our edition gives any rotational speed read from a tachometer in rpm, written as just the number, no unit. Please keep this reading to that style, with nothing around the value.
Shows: 6000
